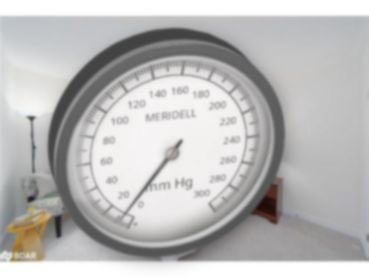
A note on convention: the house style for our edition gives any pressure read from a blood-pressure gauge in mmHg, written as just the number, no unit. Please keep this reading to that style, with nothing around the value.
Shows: 10
